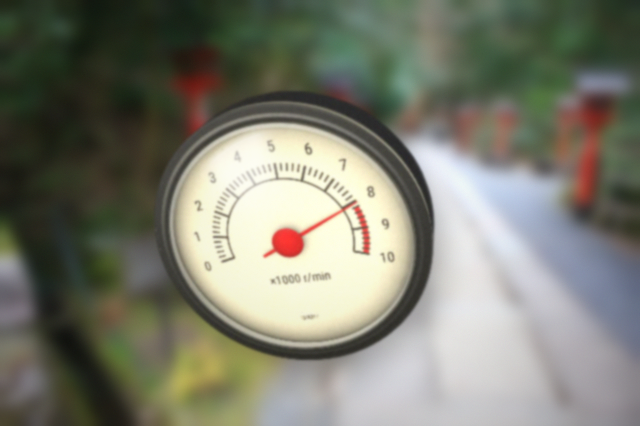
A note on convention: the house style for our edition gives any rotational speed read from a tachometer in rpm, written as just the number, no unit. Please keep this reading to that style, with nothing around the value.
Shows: 8000
